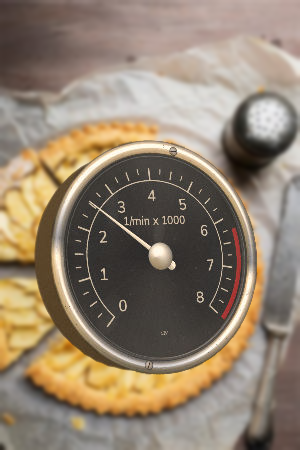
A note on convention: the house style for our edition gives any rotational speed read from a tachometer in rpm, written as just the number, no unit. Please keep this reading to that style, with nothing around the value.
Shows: 2500
